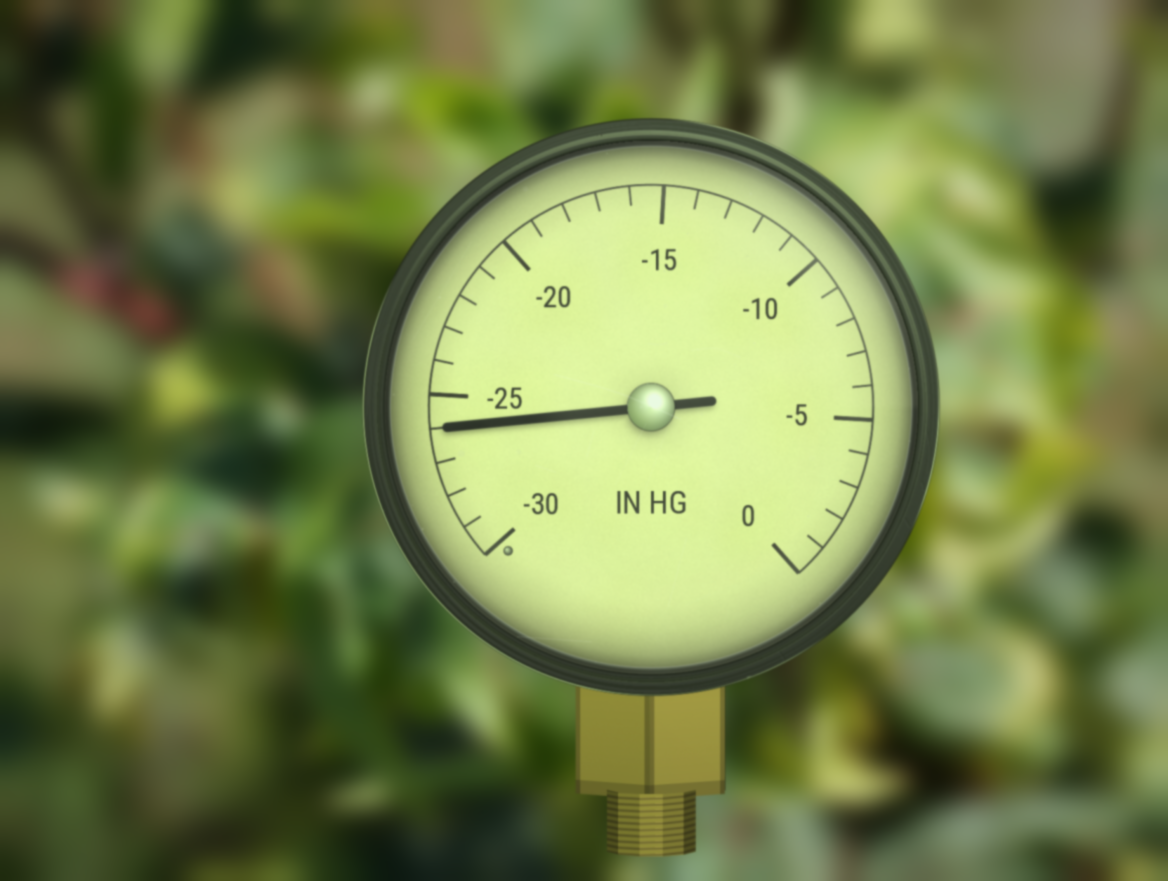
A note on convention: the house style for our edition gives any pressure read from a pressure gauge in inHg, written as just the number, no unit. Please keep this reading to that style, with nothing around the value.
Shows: -26
